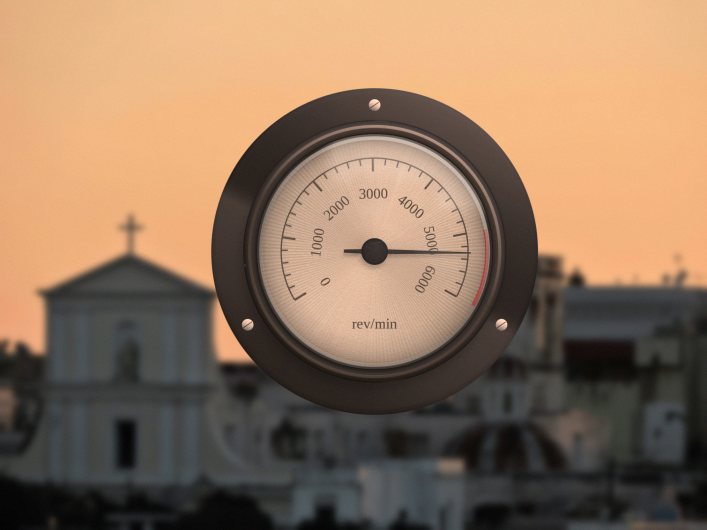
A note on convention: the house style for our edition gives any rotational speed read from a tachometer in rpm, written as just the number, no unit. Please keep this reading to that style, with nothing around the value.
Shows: 5300
